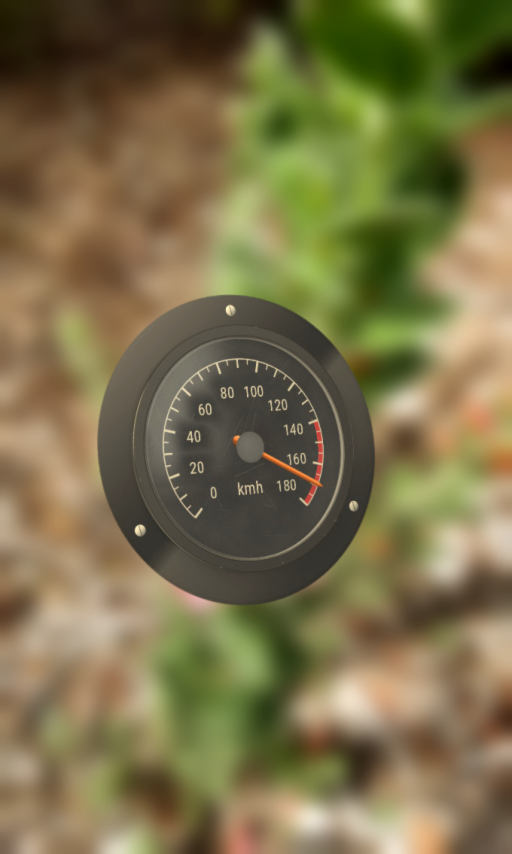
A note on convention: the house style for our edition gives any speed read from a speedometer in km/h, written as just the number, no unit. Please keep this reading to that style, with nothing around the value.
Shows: 170
